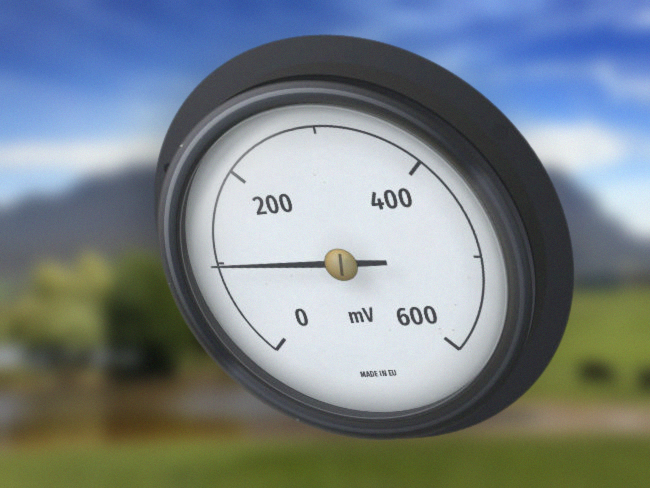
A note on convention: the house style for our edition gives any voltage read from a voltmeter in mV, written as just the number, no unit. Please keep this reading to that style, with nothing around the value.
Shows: 100
